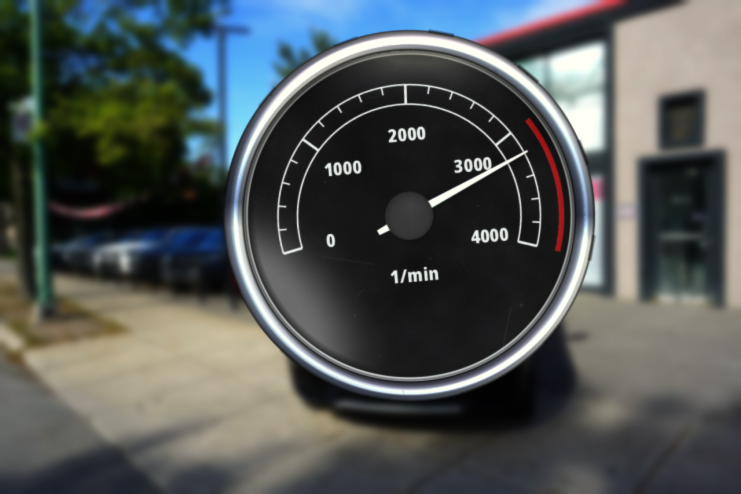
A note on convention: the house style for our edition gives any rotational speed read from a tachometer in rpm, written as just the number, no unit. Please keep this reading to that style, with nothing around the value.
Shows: 3200
